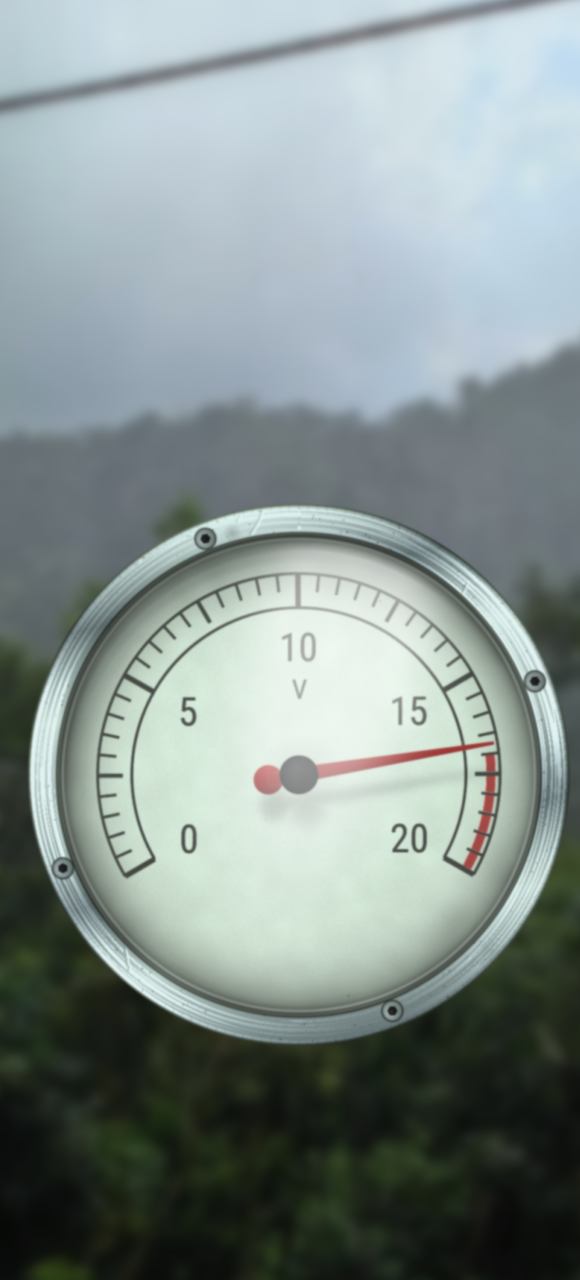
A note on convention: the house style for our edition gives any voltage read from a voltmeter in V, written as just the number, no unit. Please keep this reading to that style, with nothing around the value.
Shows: 16.75
